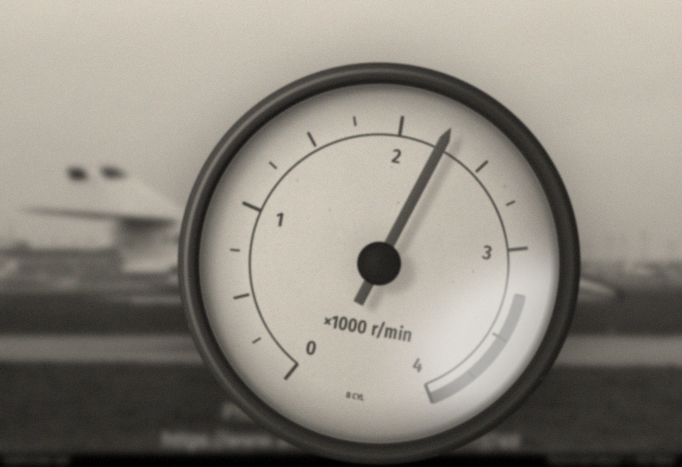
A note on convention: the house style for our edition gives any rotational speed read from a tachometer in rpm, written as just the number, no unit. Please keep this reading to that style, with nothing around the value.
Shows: 2250
